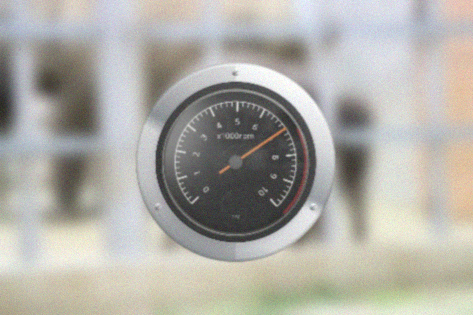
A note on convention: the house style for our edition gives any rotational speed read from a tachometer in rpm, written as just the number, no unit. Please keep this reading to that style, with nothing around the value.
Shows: 7000
